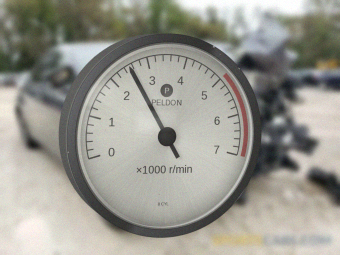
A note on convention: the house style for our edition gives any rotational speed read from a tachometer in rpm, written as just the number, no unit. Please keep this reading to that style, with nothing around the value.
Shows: 2500
